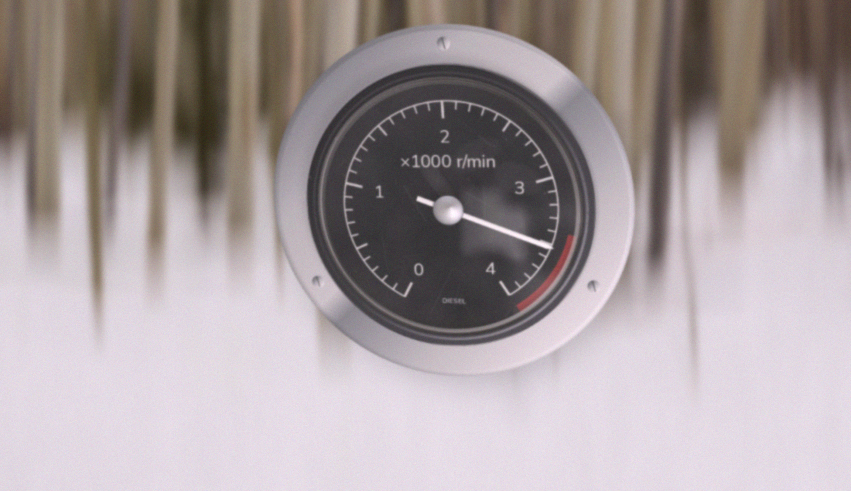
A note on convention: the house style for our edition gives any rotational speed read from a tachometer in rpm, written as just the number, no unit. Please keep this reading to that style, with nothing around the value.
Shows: 3500
